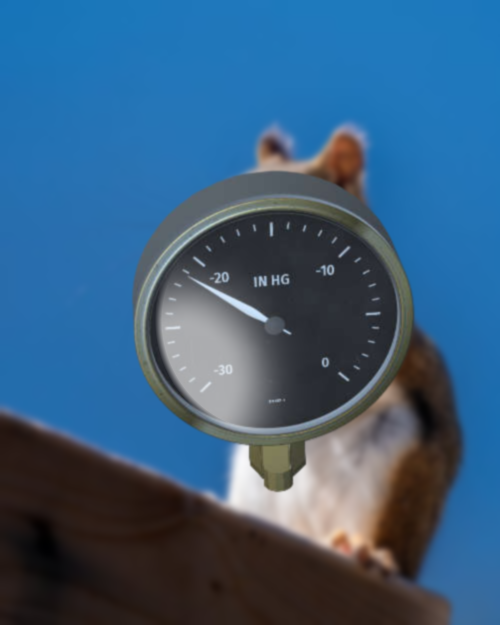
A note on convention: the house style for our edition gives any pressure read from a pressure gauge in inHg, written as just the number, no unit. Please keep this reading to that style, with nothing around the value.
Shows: -21
